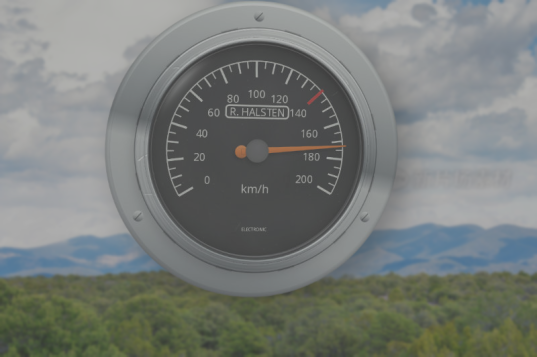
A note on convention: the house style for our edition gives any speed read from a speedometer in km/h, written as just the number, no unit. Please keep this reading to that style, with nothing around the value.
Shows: 172.5
